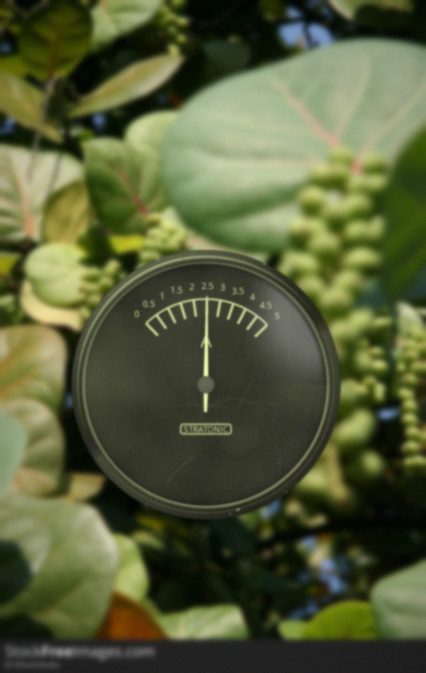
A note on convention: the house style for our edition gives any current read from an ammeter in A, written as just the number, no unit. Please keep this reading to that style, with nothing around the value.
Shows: 2.5
